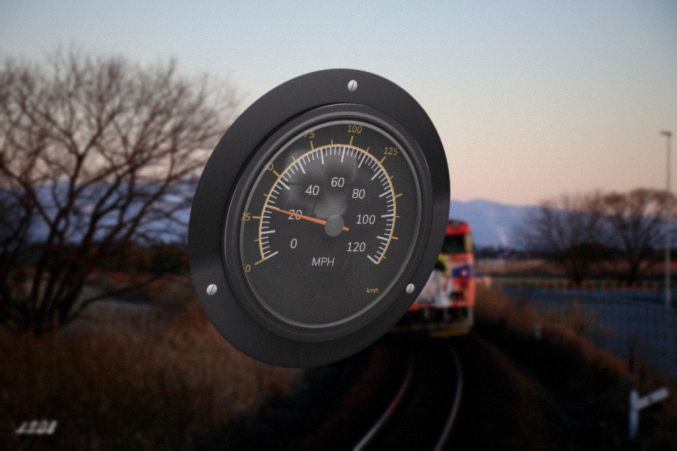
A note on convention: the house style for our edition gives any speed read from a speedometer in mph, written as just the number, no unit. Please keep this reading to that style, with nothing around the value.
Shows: 20
